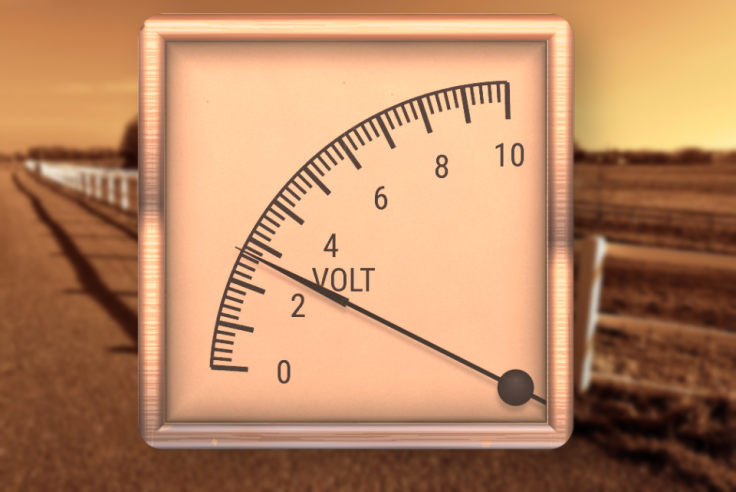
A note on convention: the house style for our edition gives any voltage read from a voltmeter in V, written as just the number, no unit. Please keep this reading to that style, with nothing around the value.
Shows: 2.7
